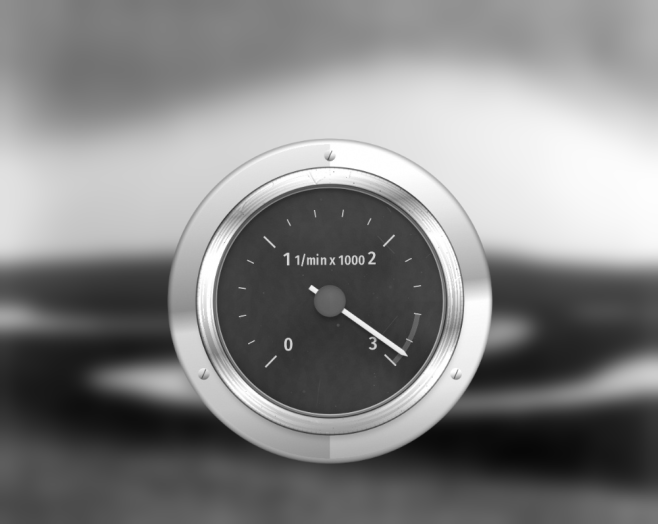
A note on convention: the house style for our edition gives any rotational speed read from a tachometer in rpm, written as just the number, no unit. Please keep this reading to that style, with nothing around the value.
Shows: 2900
